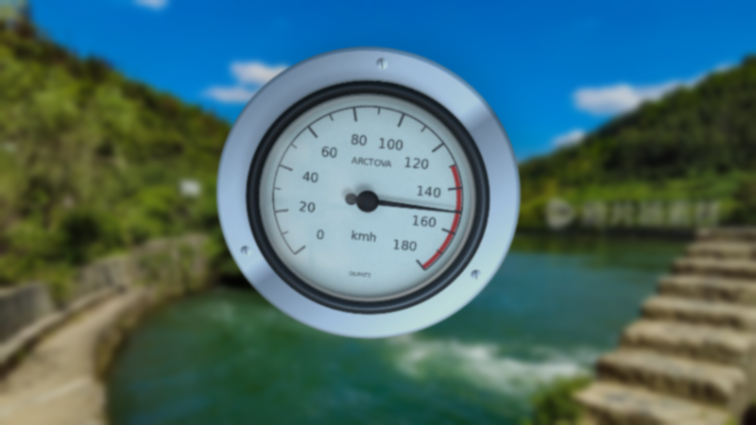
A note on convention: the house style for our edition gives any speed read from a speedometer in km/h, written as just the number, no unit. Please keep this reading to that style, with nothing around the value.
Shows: 150
